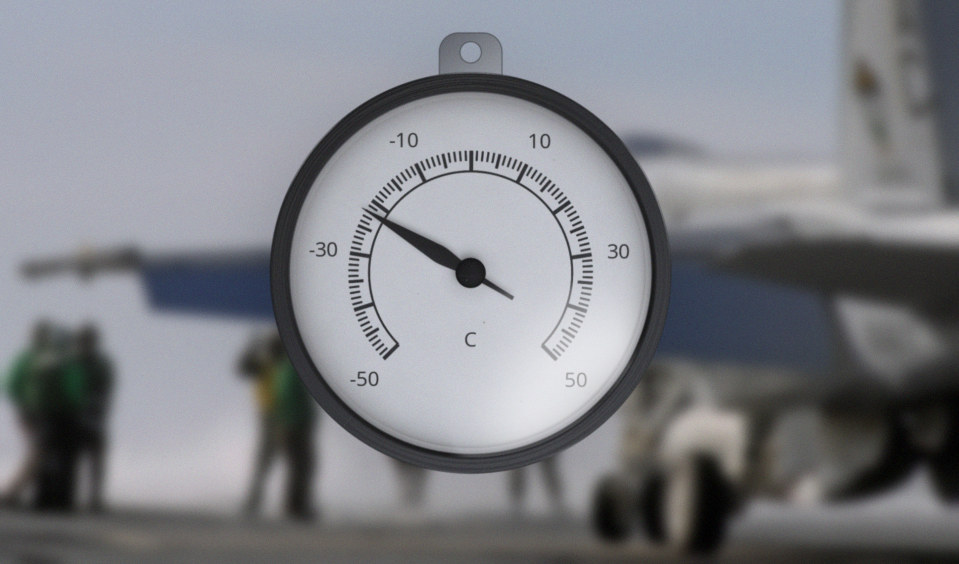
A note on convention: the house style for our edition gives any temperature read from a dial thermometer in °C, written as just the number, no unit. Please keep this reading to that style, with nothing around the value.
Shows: -22
